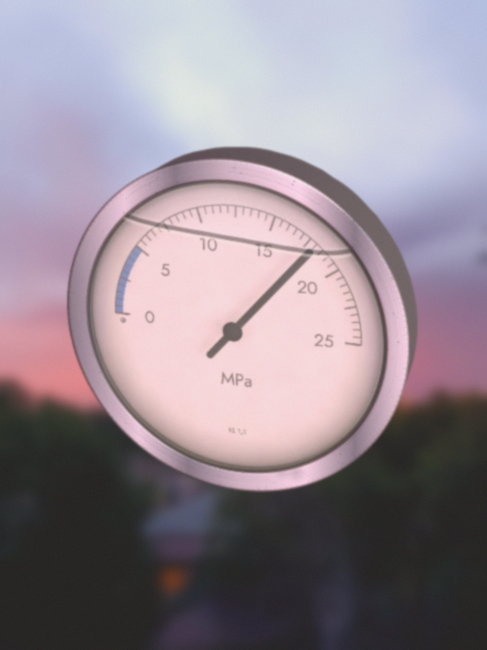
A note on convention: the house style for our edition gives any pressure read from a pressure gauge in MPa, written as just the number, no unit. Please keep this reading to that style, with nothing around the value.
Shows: 18
